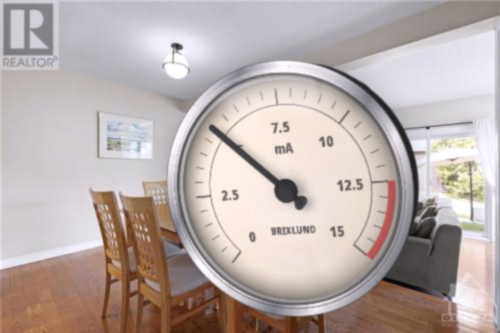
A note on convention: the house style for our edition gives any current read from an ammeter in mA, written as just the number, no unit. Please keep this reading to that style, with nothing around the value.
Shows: 5
